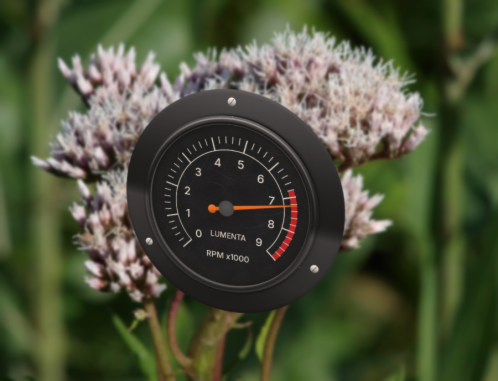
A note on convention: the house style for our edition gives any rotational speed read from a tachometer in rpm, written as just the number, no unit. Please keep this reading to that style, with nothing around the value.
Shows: 7200
